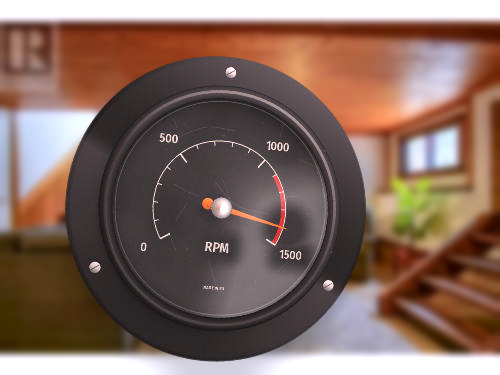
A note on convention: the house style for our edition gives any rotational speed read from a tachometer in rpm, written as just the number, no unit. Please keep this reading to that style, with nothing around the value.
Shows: 1400
